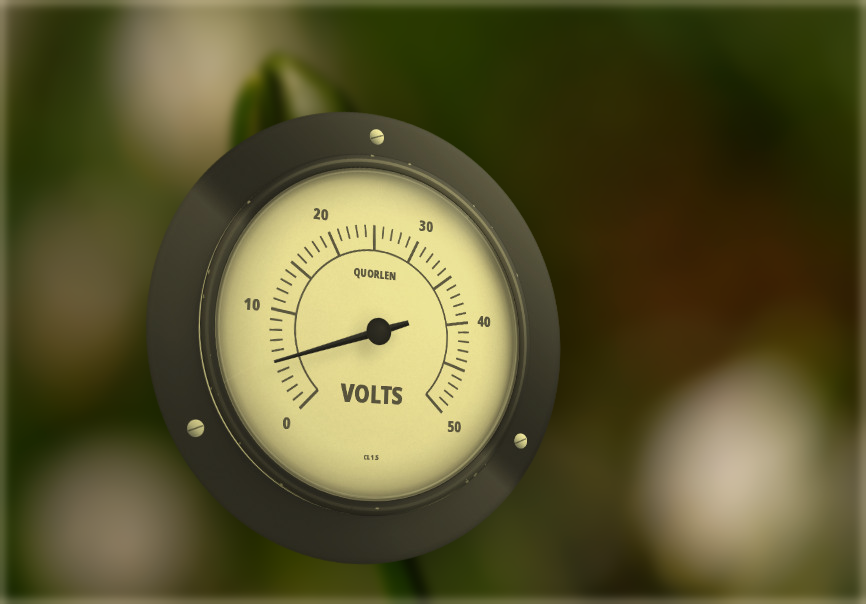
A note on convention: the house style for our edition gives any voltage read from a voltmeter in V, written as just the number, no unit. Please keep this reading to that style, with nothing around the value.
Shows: 5
